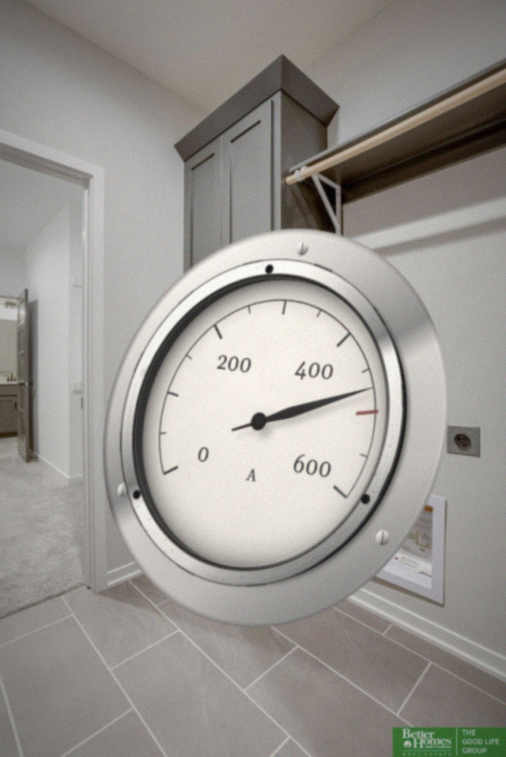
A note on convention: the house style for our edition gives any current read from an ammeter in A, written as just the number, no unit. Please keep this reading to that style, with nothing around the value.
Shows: 475
